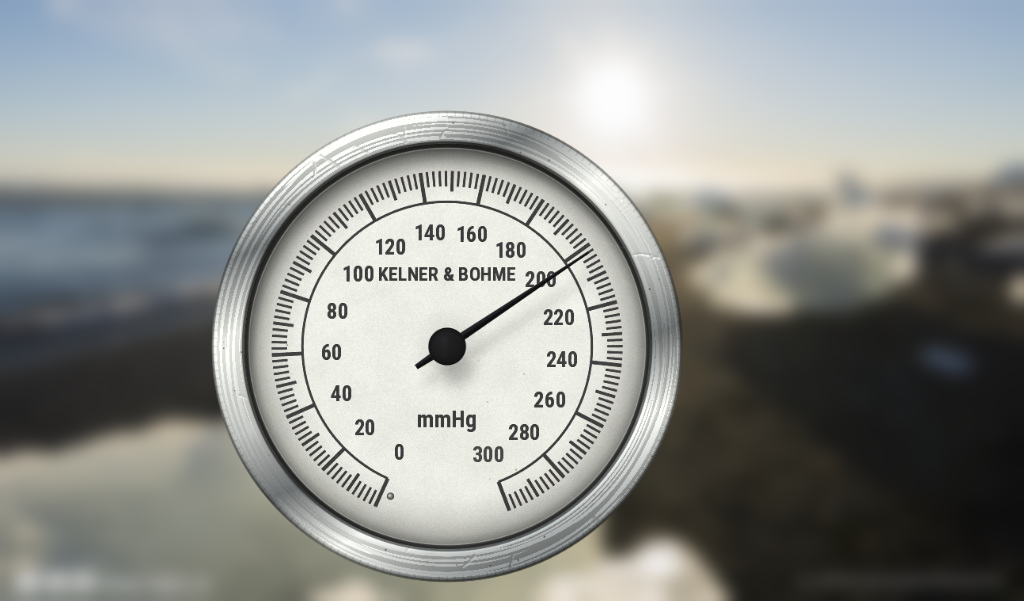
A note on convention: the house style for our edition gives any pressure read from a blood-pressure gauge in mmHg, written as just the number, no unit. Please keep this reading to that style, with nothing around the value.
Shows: 202
